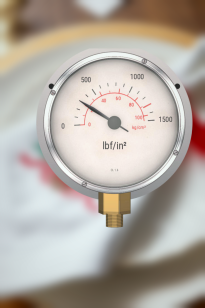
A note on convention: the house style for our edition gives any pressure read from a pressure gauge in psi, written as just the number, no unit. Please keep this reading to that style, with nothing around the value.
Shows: 300
